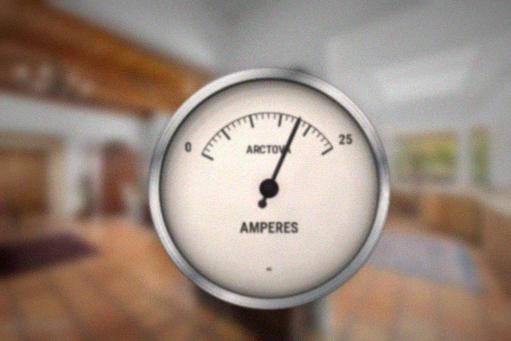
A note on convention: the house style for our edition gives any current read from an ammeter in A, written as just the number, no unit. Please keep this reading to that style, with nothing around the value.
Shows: 18
